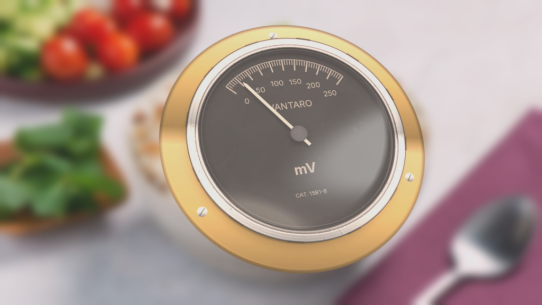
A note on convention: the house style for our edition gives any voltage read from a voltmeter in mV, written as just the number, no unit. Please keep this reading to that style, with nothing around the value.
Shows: 25
